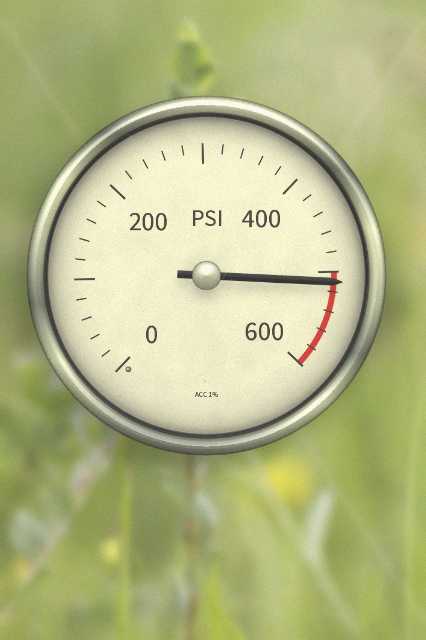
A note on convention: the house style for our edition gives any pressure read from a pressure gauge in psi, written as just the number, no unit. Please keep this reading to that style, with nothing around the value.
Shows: 510
